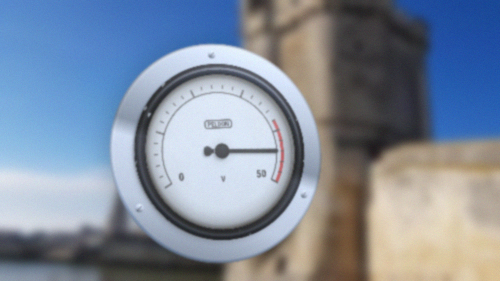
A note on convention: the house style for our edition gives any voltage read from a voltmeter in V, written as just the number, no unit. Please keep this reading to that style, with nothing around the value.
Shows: 44
